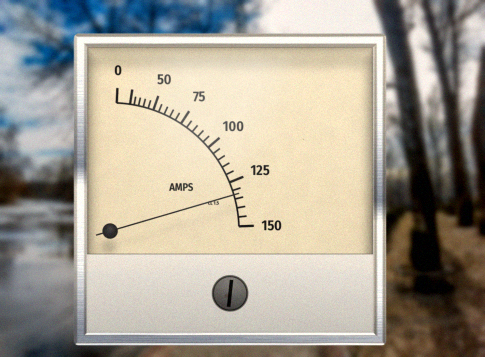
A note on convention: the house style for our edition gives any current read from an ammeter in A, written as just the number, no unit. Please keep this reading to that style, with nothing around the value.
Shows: 132.5
